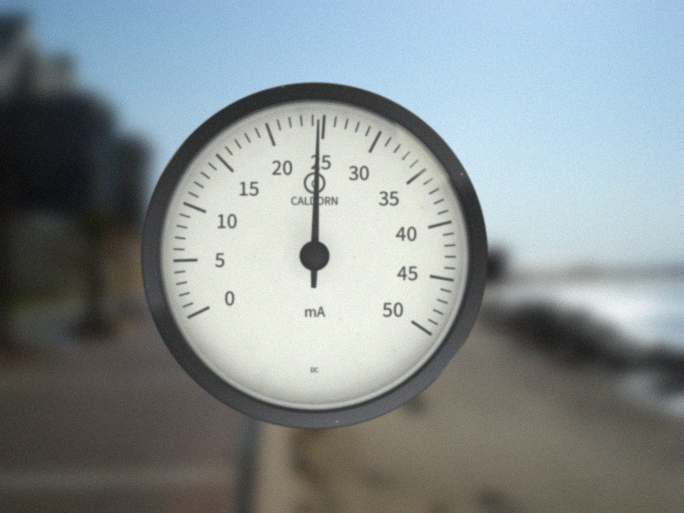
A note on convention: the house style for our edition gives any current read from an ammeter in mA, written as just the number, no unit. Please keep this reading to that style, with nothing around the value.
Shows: 24.5
